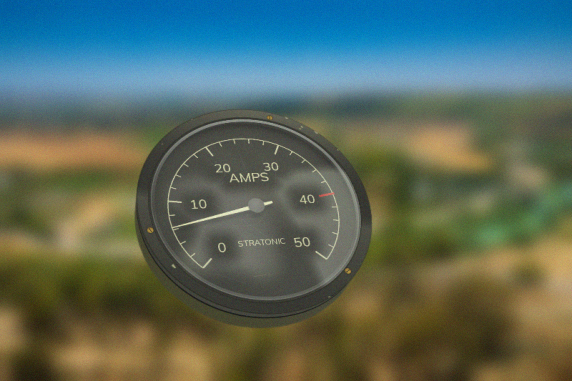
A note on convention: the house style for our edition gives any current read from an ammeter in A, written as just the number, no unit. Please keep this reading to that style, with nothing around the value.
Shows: 6
